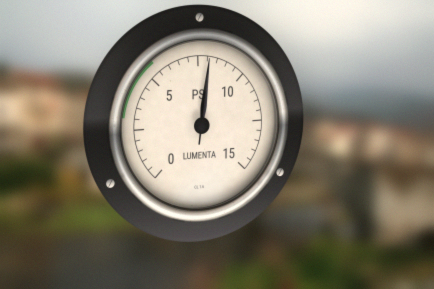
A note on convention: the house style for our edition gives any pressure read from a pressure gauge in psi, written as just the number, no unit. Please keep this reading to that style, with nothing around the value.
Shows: 8
